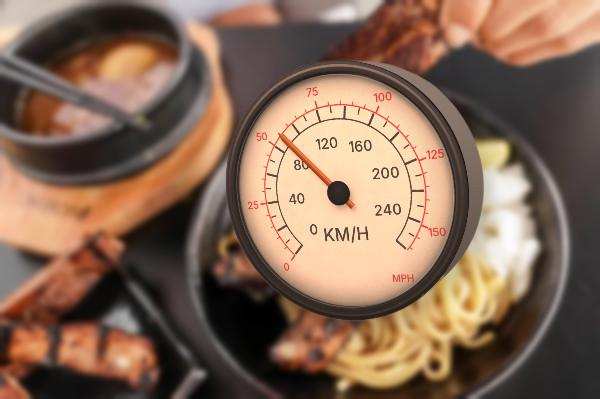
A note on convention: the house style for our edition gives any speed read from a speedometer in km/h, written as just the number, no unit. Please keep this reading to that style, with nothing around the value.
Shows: 90
